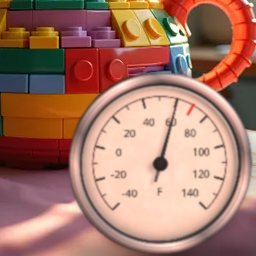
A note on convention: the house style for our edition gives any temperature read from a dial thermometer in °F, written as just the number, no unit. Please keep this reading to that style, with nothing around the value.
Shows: 60
